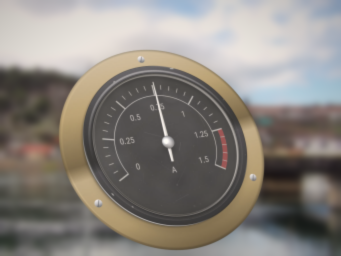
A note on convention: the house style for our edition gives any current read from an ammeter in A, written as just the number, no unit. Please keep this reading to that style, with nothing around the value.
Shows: 0.75
